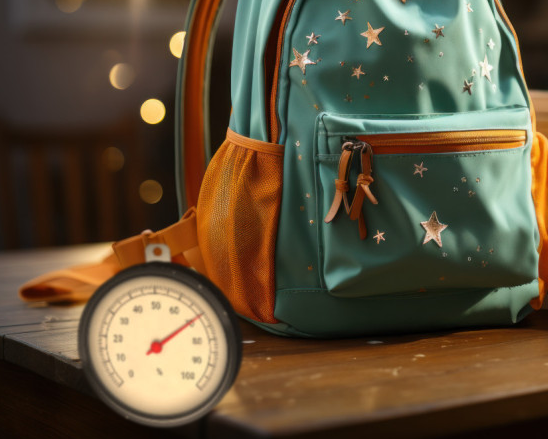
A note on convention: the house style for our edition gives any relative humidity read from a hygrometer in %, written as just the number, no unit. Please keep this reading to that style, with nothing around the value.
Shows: 70
